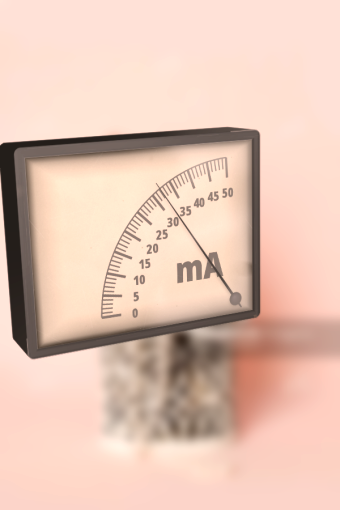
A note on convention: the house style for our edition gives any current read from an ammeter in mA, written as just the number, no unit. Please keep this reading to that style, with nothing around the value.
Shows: 32
